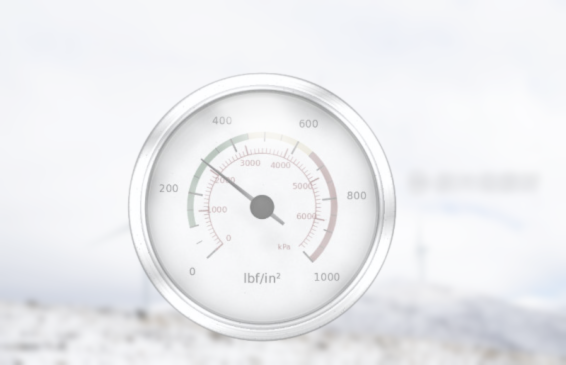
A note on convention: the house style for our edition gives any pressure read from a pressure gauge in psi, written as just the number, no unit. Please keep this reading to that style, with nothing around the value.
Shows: 300
